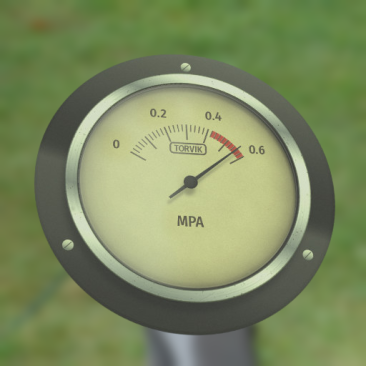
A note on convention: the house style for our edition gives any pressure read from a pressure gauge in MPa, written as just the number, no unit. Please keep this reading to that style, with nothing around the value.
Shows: 0.56
